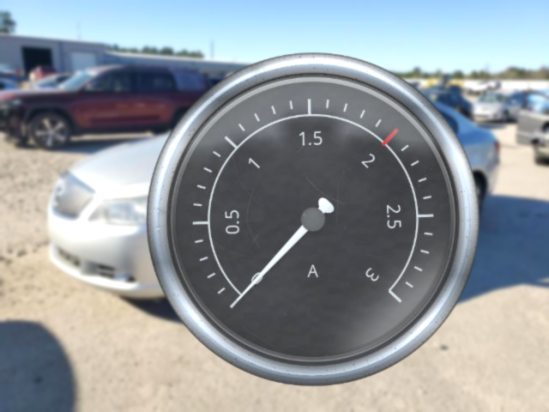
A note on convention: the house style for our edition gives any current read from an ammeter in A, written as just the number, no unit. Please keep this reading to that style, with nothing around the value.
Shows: 0
